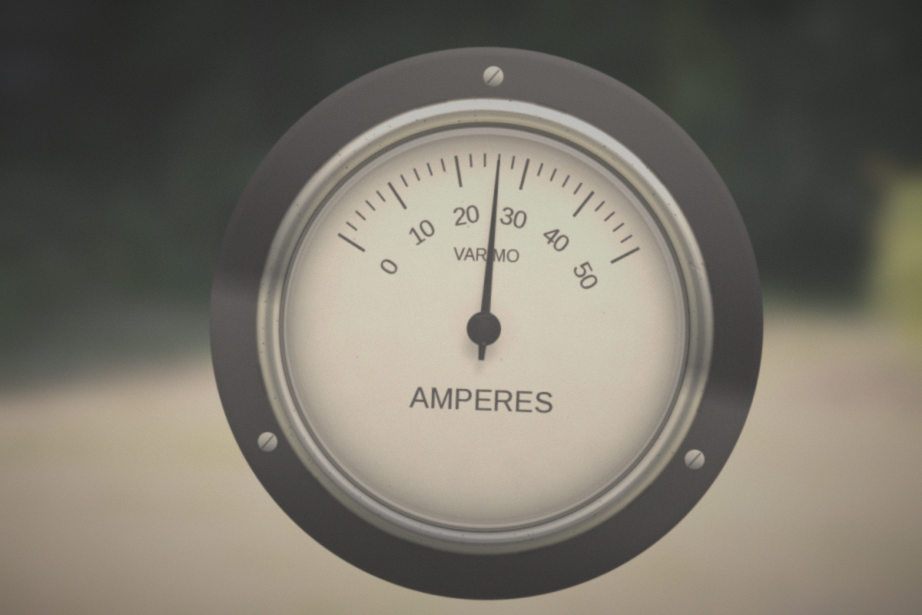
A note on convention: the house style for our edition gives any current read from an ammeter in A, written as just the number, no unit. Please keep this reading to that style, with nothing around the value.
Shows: 26
